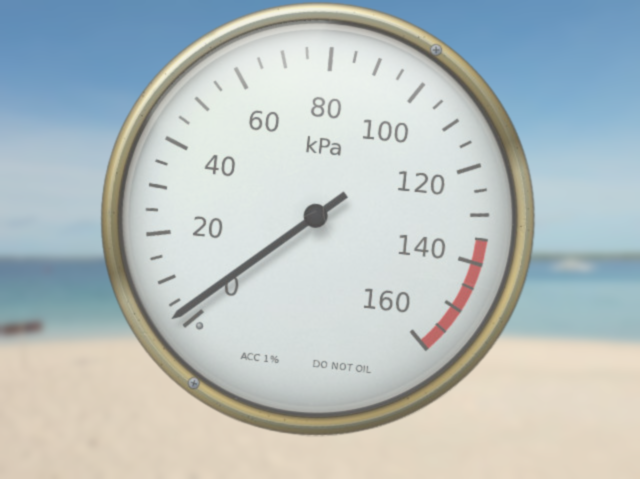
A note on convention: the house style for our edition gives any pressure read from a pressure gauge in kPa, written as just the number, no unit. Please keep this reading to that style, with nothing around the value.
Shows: 2.5
